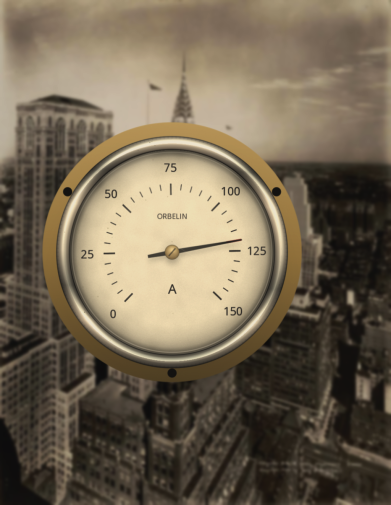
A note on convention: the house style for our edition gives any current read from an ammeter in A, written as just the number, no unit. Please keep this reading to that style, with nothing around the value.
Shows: 120
